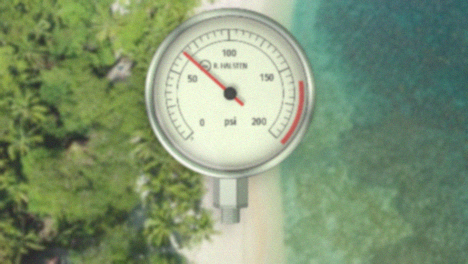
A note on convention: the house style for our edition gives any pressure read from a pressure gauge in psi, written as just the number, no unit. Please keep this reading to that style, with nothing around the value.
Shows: 65
